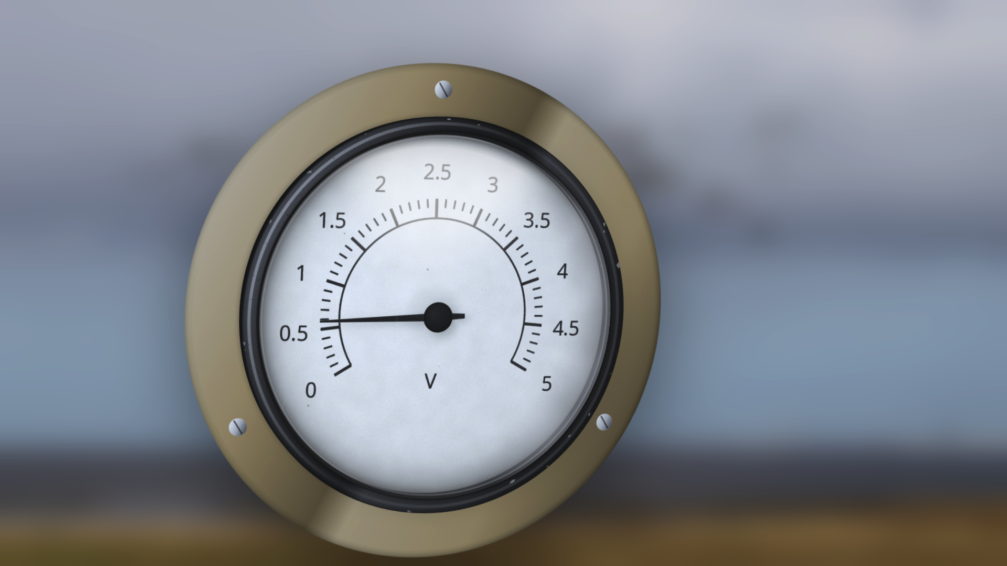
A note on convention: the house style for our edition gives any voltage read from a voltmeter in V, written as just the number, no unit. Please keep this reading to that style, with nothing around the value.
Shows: 0.6
